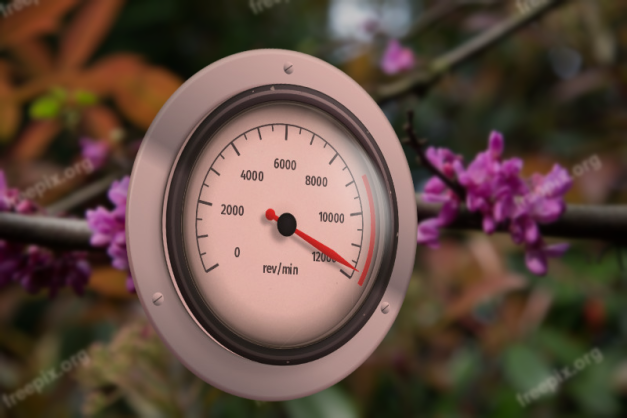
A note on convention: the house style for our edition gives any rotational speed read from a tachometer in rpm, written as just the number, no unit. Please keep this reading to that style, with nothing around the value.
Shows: 11750
